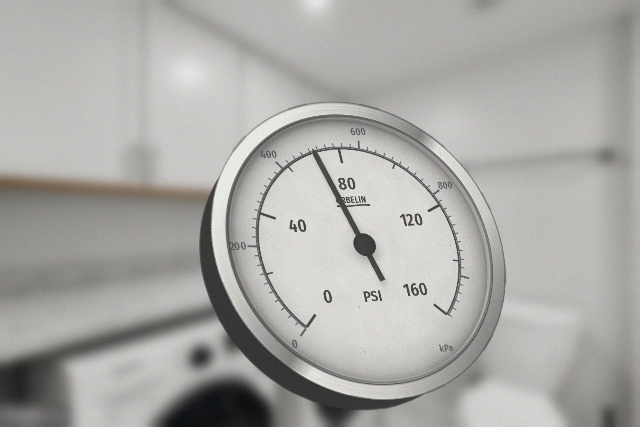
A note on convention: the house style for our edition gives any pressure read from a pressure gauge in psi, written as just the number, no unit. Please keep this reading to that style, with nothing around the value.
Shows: 70
